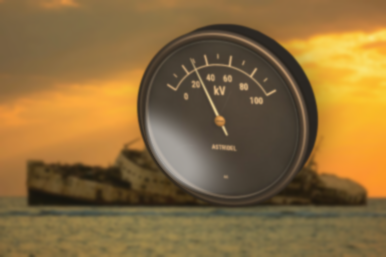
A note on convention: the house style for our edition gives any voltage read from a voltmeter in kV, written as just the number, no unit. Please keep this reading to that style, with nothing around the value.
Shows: 30
